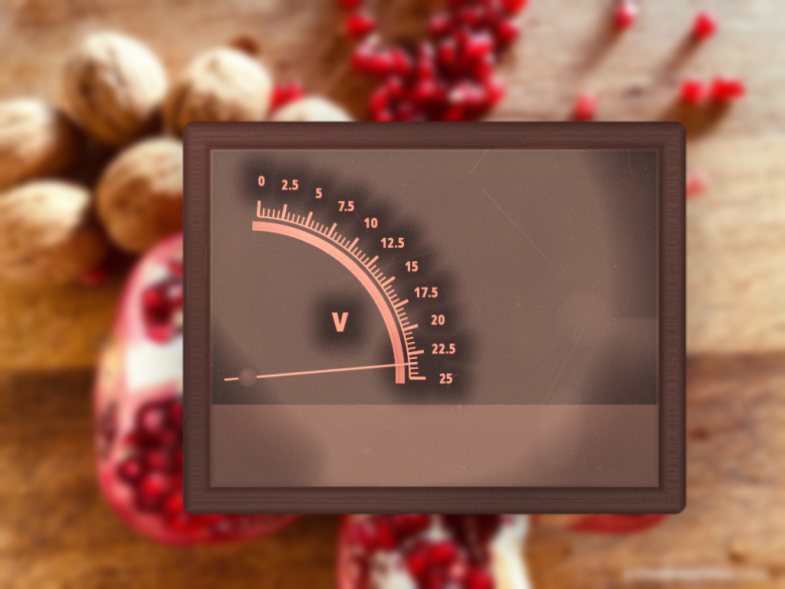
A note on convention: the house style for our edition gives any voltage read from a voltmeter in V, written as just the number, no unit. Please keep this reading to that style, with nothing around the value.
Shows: 23.5
